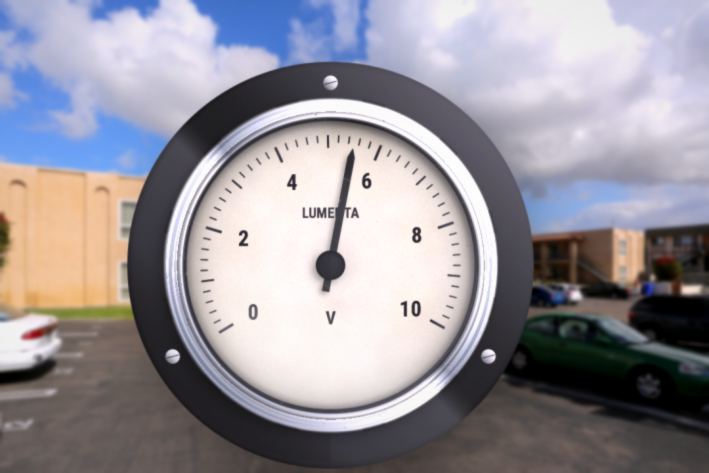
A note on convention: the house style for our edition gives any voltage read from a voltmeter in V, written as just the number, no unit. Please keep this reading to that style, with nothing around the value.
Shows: 5.5
